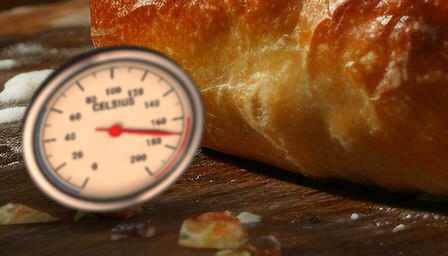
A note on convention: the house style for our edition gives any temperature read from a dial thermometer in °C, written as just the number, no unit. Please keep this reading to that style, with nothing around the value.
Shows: 170
